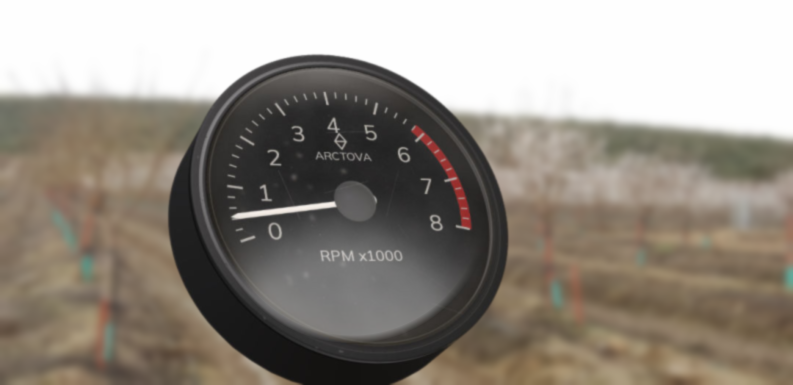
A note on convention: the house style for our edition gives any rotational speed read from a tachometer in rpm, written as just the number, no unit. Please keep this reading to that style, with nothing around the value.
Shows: 400
